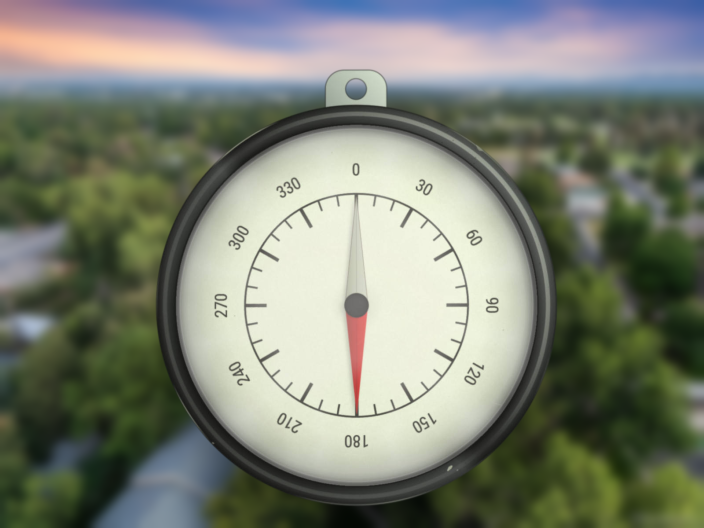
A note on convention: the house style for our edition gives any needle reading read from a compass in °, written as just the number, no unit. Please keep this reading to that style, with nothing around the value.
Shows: 180
